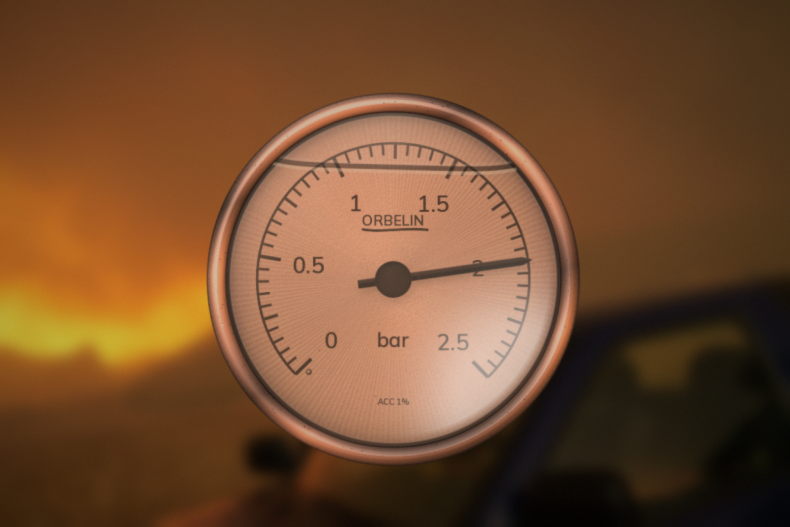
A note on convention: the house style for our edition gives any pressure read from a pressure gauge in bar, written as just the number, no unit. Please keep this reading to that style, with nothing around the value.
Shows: 2
